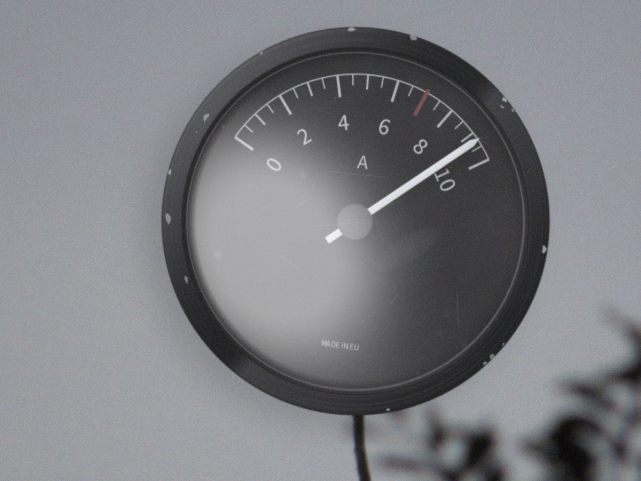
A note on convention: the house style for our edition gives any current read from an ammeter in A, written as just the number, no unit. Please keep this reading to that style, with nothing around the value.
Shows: 9.25
